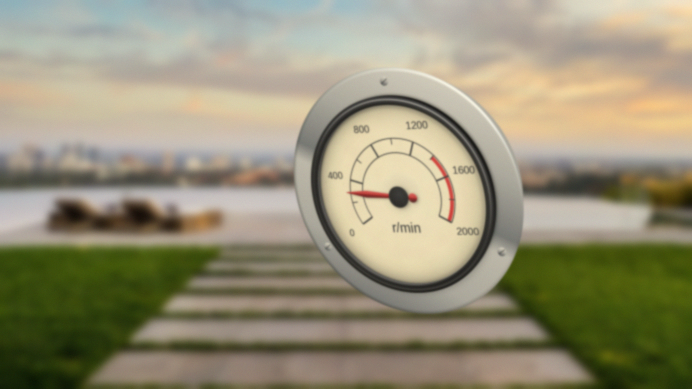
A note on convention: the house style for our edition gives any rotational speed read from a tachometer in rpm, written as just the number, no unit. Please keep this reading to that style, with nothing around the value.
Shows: 300
